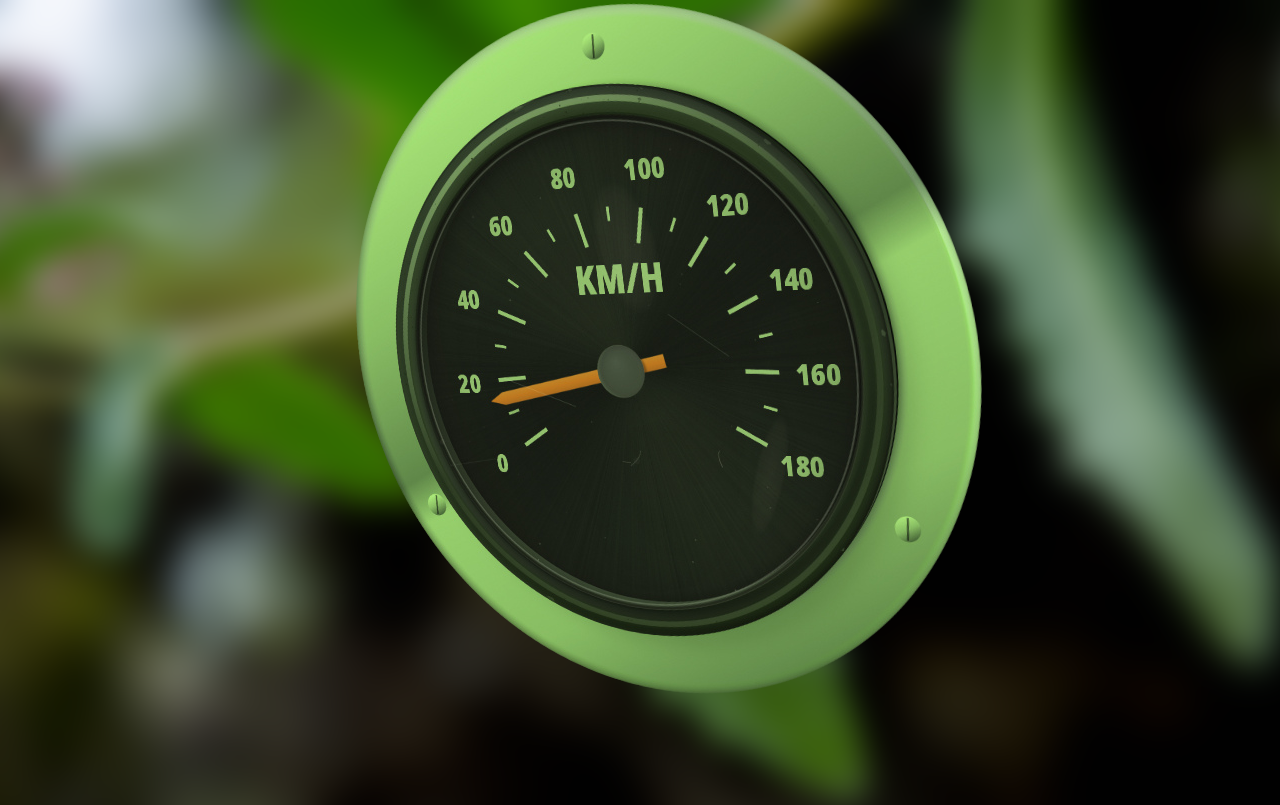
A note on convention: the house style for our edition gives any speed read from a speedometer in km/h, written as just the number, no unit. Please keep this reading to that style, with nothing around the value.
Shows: 15
